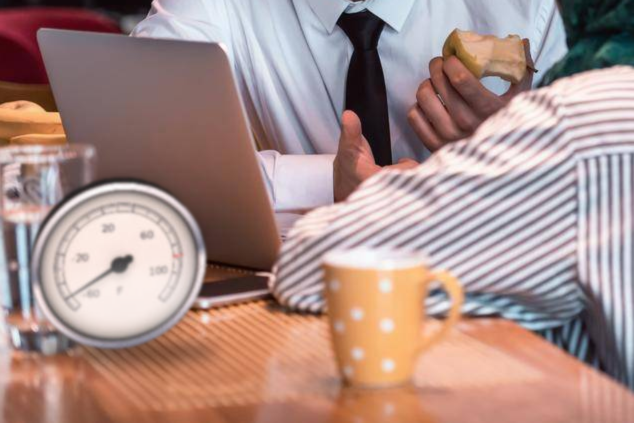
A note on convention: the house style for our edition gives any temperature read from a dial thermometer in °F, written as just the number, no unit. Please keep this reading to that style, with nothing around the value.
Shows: -50
